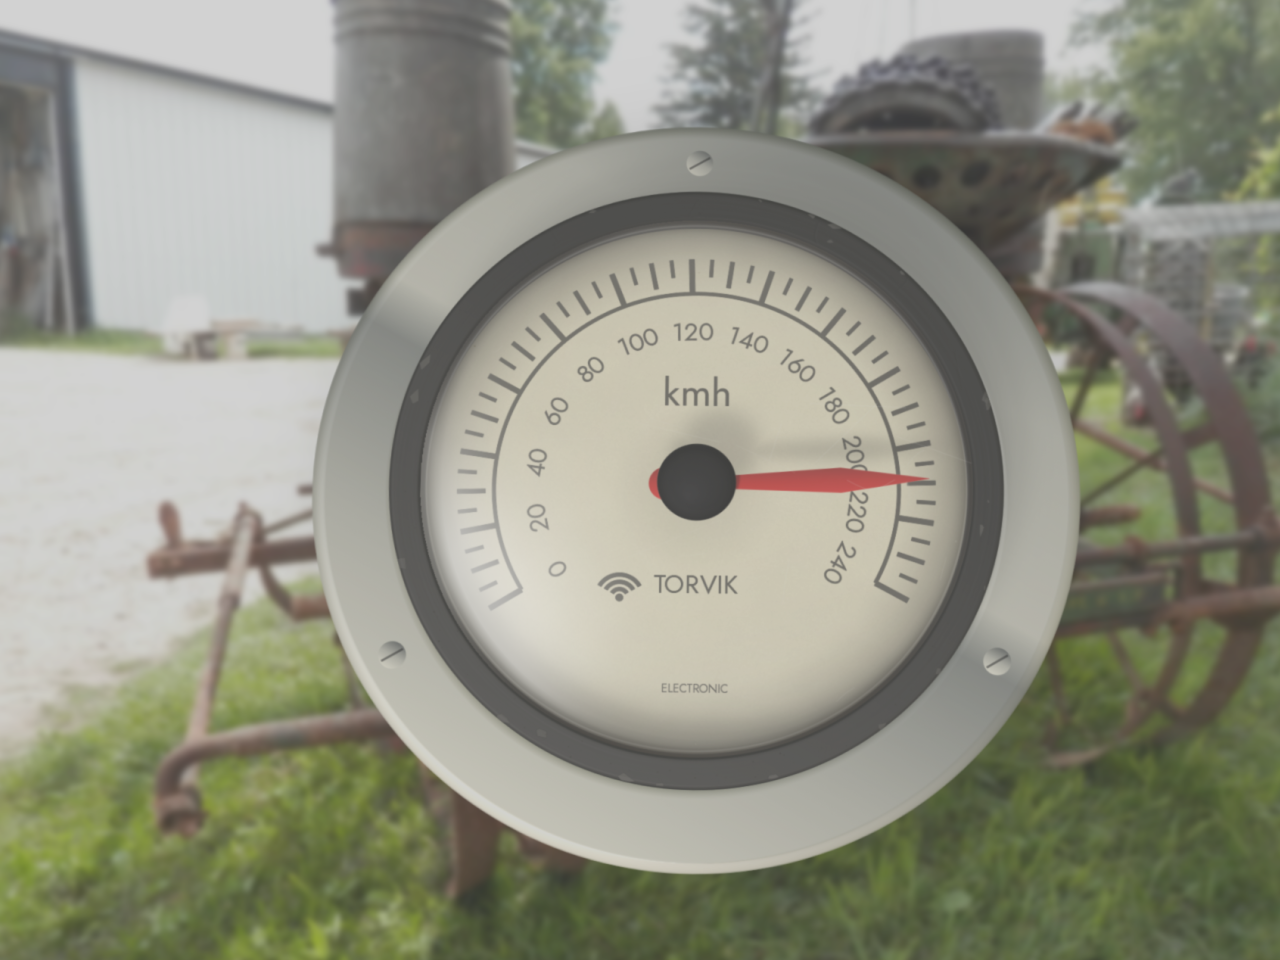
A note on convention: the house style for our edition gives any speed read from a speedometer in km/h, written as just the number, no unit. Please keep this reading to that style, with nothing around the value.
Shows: 210
